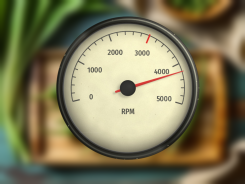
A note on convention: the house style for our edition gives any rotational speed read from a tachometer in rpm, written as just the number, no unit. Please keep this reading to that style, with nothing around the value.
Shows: 4200
